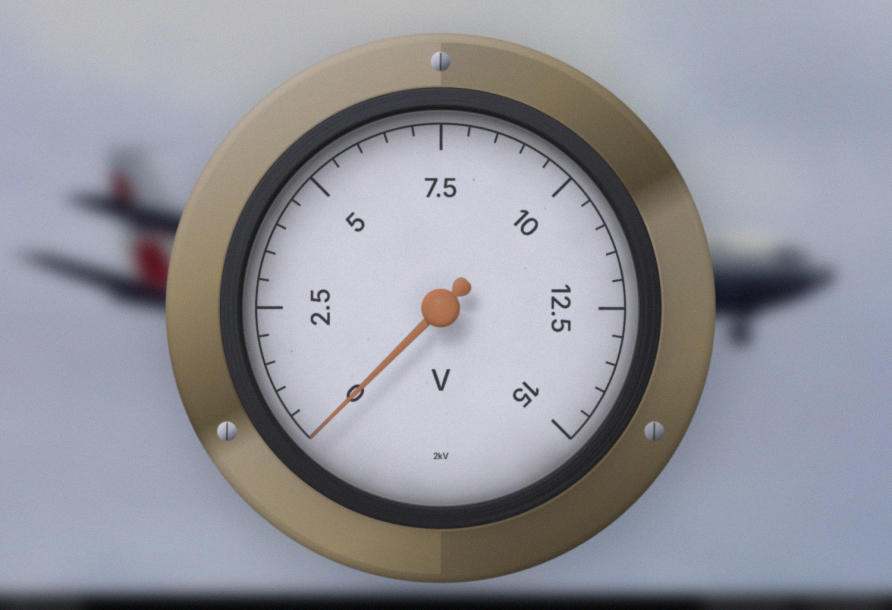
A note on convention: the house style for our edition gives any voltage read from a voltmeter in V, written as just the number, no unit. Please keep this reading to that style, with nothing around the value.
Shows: 0
